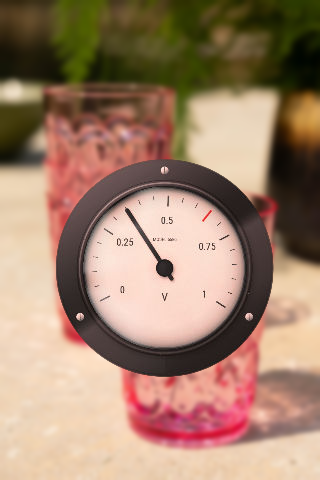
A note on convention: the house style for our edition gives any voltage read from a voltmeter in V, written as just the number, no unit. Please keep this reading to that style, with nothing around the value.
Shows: 0.35
